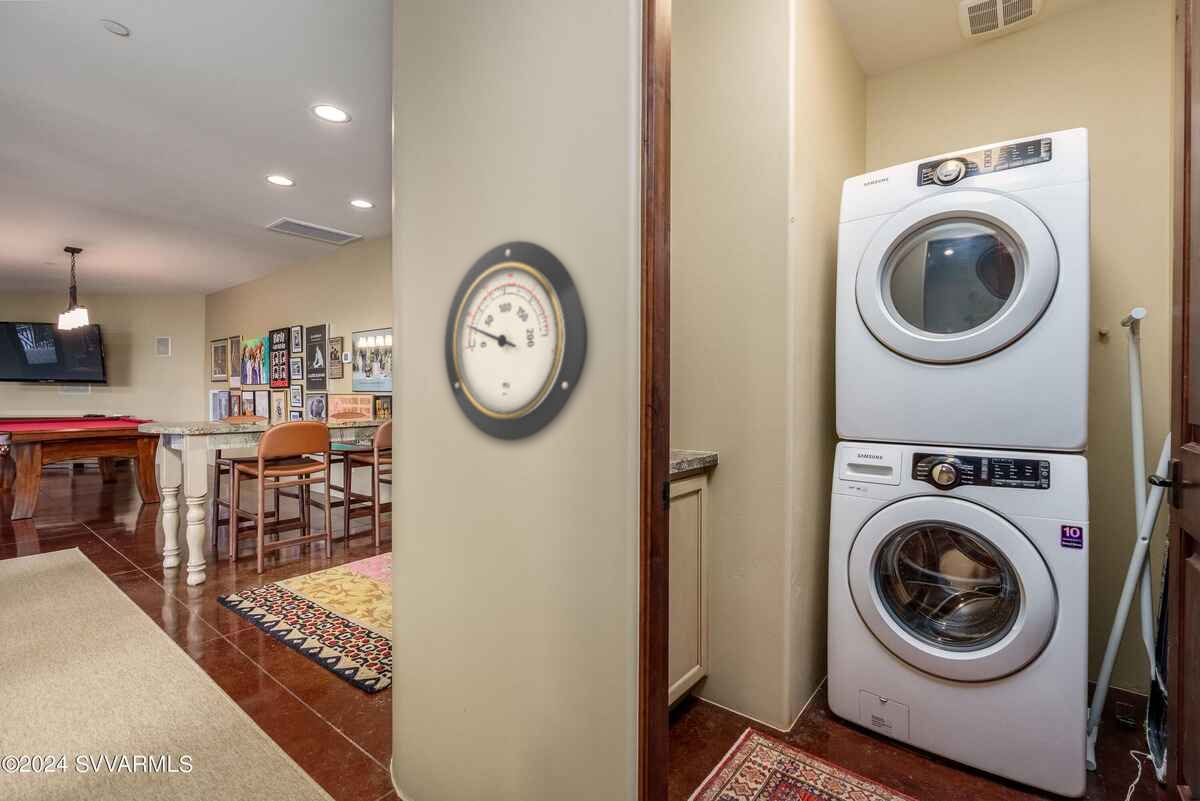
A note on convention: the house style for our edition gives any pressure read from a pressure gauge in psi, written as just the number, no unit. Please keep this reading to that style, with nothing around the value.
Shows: 25
